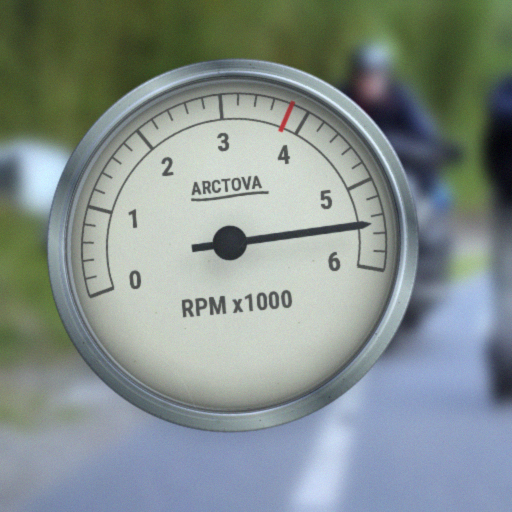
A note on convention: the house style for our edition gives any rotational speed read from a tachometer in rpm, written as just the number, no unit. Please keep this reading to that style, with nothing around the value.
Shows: 5500
